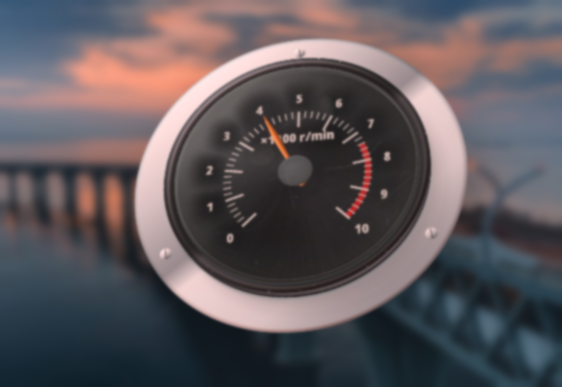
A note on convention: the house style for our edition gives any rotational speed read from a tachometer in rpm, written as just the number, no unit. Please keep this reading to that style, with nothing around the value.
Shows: 4000
